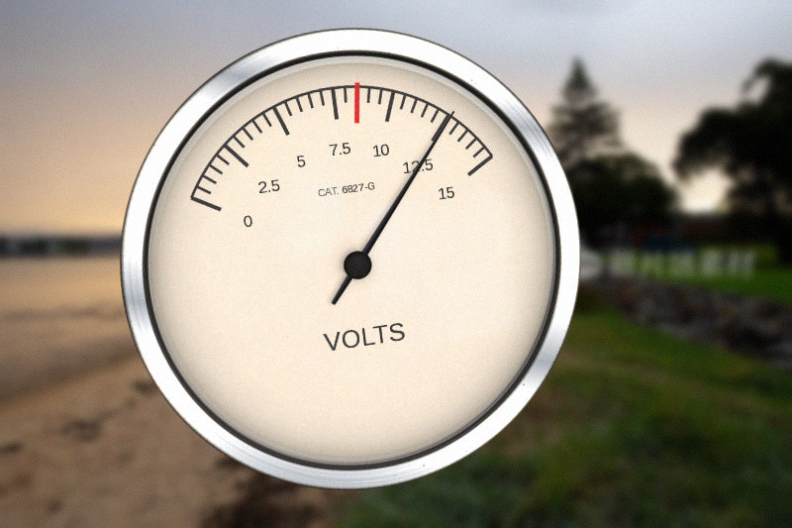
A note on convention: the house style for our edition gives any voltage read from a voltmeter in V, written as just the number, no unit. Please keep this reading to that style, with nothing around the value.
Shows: 12.5
